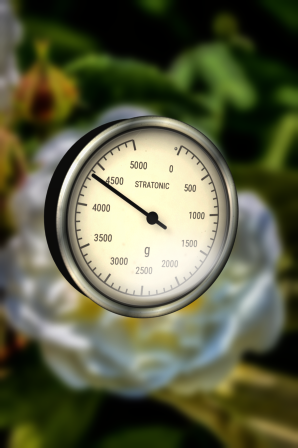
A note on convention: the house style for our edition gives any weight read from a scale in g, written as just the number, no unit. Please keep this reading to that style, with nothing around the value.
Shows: 4350
